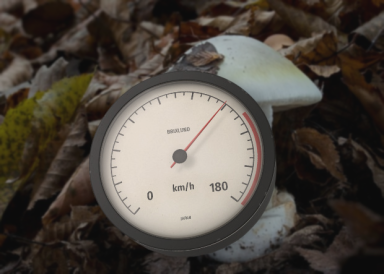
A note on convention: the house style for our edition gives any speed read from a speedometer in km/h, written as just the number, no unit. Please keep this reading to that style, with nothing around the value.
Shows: 120
